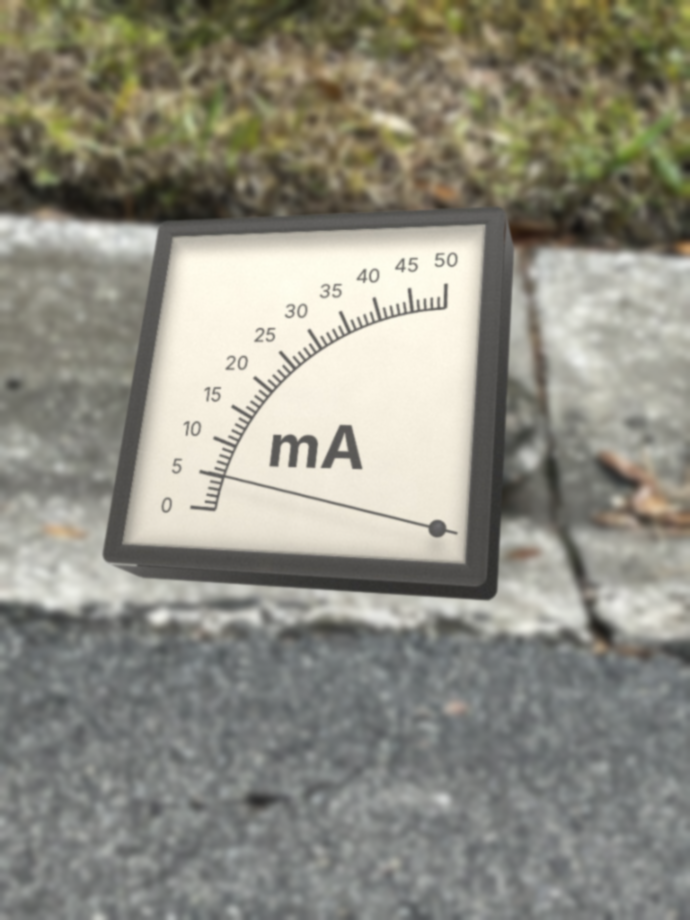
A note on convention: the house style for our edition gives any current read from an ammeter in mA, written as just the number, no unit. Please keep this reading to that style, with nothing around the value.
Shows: 5
